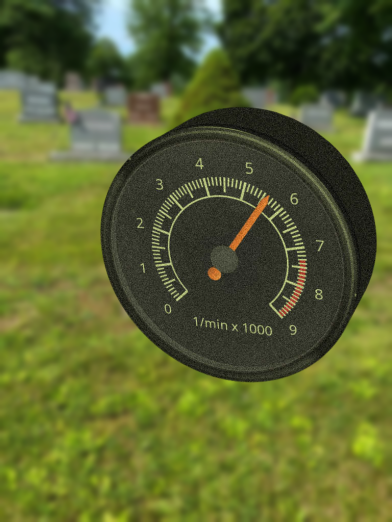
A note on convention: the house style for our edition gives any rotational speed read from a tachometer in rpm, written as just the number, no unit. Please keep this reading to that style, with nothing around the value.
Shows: 5600
